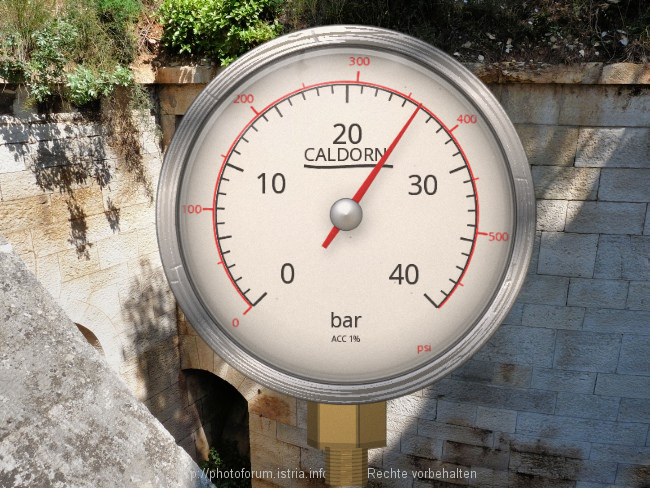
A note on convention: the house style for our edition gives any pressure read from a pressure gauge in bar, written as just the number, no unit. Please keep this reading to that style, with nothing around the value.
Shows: 25
